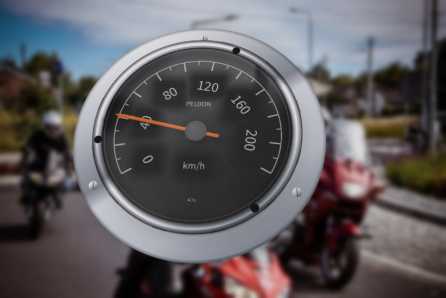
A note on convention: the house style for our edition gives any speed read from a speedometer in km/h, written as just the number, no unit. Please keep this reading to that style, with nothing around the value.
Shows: 40
